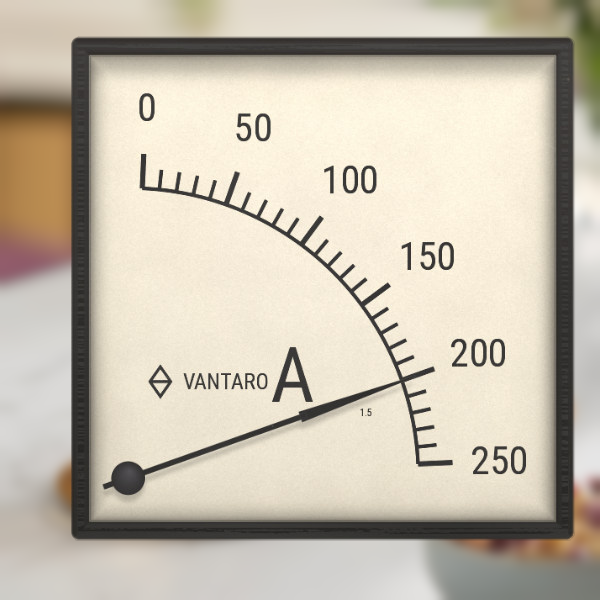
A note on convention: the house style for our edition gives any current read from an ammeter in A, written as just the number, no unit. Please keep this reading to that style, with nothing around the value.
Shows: 200
